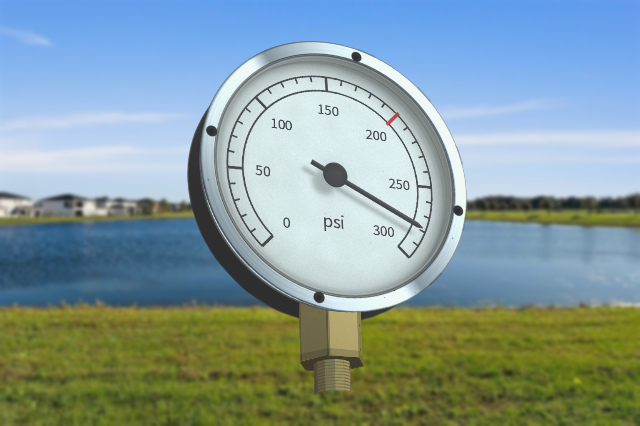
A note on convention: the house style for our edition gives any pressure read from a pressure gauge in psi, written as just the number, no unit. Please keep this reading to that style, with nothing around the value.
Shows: 280
